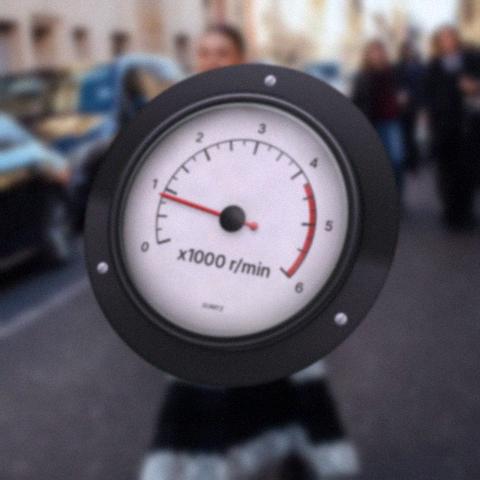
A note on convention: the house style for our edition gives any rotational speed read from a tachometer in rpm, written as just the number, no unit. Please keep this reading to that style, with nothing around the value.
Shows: 875
